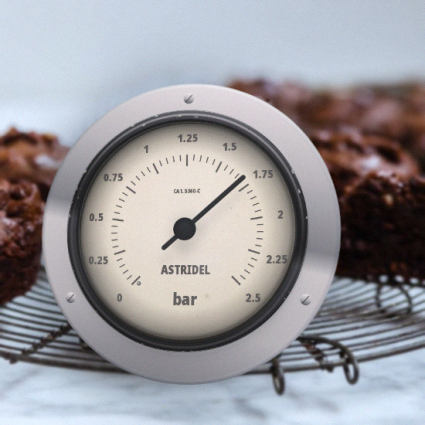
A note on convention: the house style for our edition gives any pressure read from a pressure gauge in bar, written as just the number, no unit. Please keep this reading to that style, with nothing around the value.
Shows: 1.7
